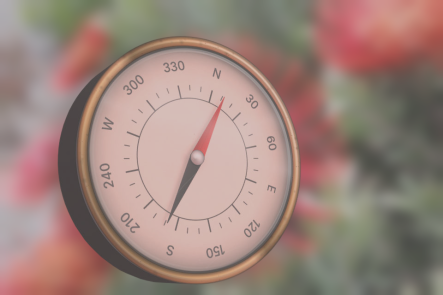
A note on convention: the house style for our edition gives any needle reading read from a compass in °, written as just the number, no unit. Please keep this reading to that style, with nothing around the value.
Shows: 10
